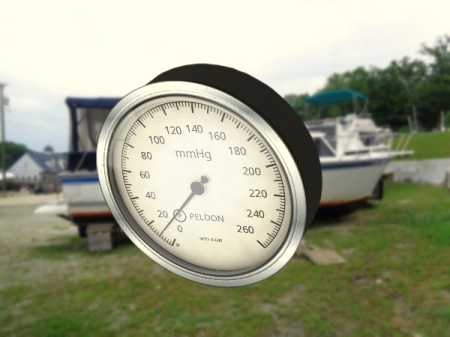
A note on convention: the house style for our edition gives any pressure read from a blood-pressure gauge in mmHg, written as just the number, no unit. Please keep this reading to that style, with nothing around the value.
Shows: 10
